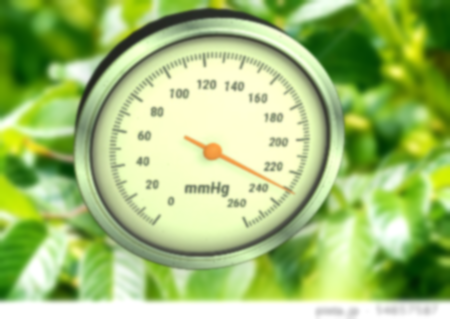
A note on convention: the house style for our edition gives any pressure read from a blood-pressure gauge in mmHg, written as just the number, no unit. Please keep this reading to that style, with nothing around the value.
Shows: 230
